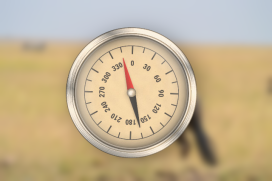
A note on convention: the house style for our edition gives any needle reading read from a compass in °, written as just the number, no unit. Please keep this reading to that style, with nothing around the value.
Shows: 345
